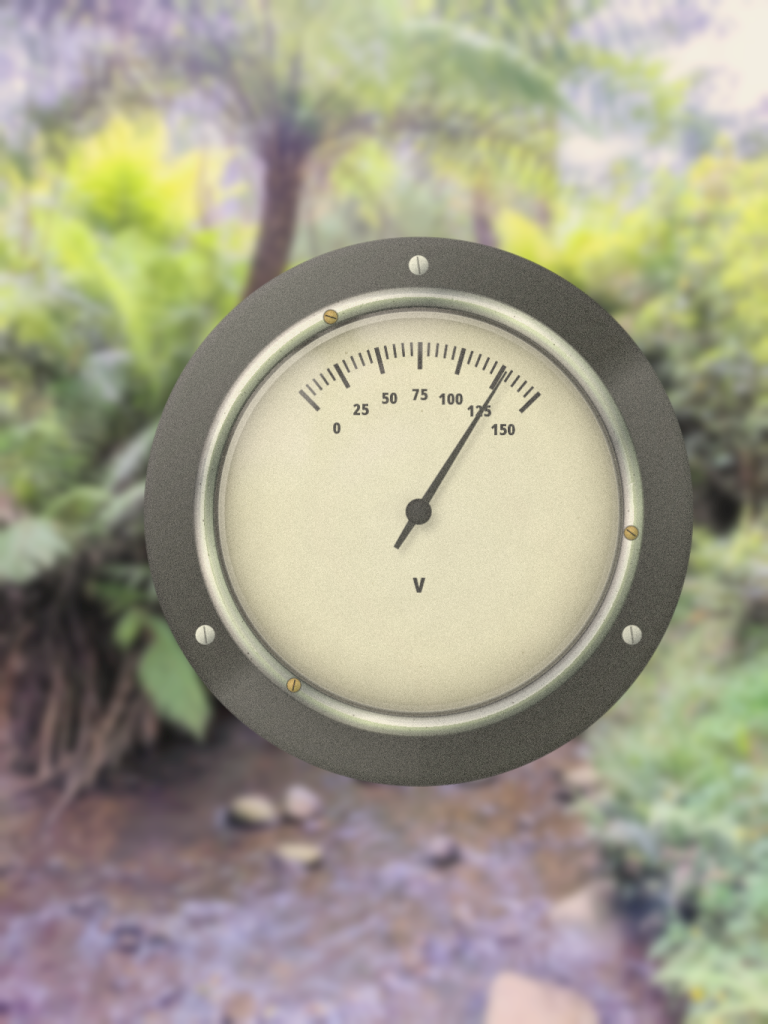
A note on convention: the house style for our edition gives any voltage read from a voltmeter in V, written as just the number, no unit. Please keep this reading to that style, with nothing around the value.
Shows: 127.5
